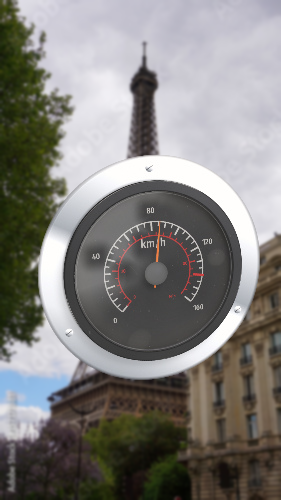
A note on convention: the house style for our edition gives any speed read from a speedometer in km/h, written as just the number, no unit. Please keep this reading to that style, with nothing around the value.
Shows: 85
